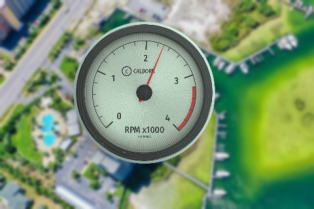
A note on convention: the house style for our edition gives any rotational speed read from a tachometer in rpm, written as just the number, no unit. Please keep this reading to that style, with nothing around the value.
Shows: 2300
